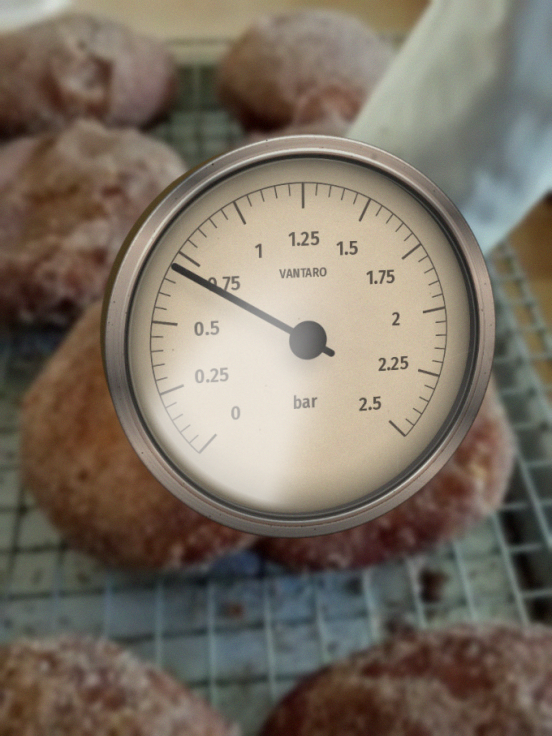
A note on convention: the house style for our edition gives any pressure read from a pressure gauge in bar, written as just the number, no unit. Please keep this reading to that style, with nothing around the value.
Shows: 0.7
